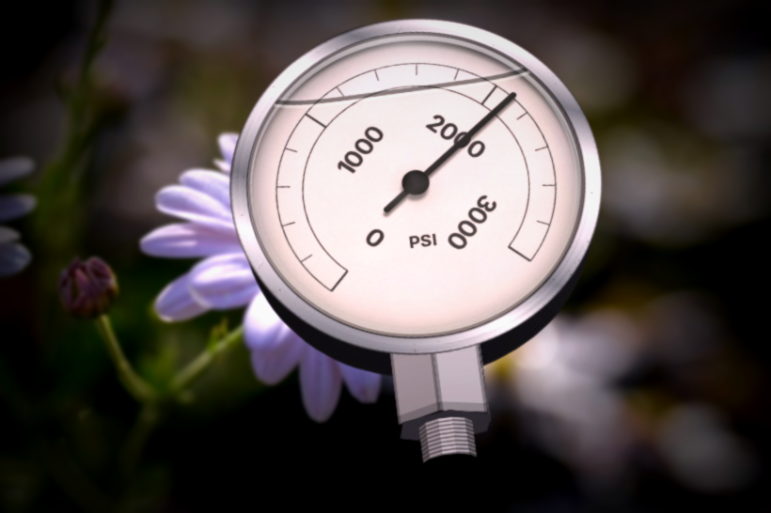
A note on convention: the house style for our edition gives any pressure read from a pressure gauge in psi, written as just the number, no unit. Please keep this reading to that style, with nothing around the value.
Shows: 2100
